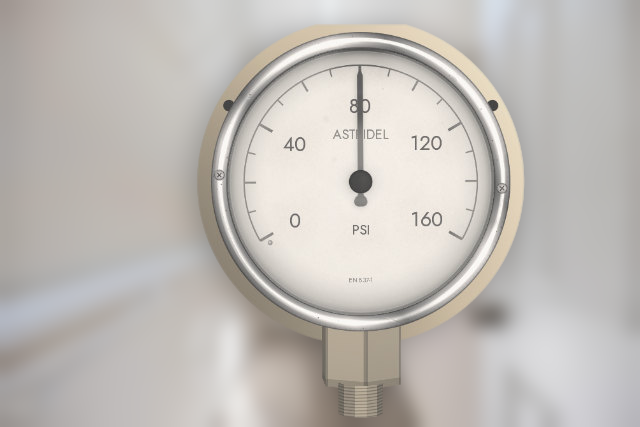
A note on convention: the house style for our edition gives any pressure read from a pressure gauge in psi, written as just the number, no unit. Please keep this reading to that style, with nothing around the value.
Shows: 80
